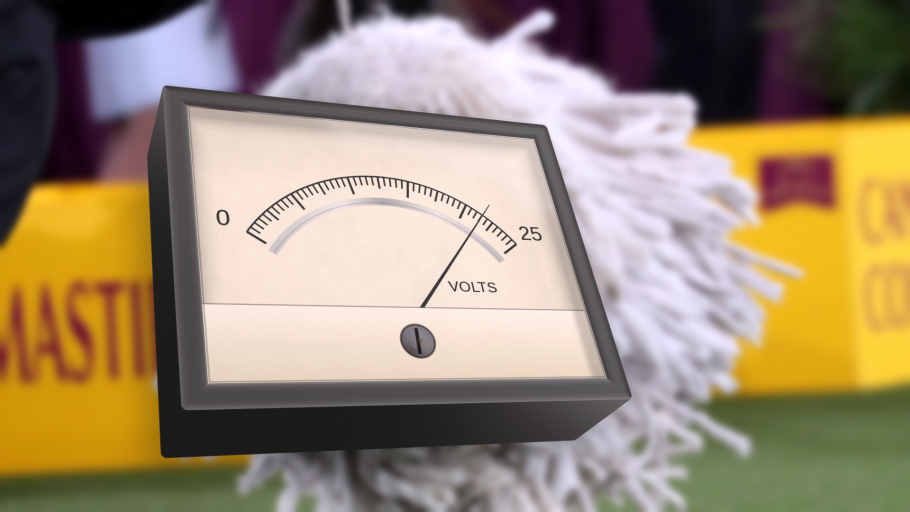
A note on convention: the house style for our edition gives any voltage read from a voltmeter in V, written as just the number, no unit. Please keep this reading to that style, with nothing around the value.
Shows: 21.5
